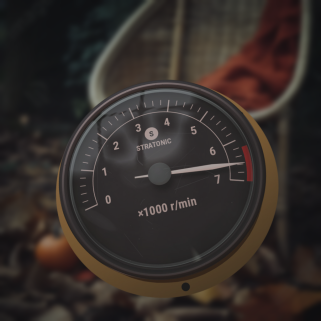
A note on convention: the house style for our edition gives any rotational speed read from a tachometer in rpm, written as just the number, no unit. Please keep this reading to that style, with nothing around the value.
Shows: 6600
